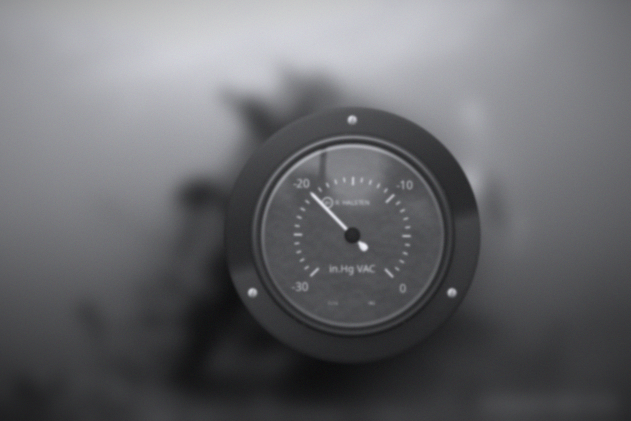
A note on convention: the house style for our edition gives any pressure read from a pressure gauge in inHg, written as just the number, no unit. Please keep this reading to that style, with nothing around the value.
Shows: -20
